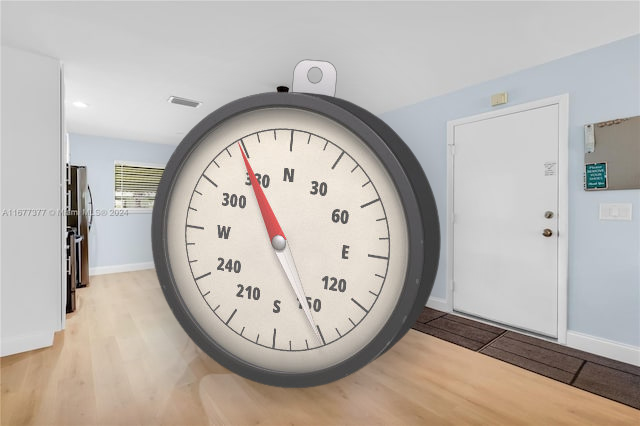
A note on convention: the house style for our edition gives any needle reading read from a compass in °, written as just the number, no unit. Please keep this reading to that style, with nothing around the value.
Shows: 330
